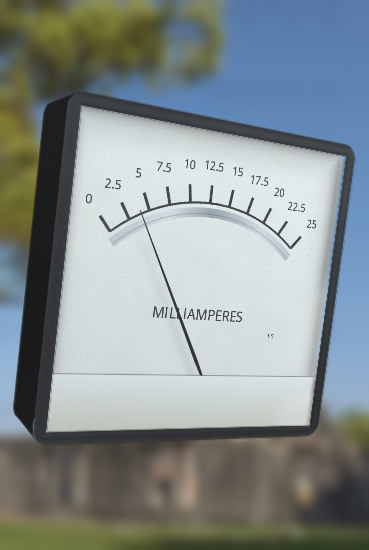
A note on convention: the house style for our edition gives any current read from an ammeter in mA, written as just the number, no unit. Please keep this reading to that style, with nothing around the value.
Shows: 3.75
